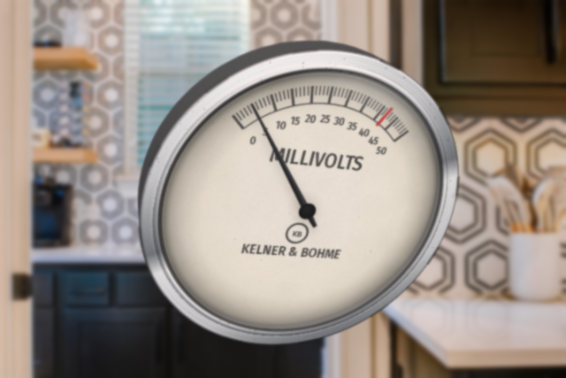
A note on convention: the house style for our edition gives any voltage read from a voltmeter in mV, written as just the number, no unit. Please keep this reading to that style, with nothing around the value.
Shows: 5
